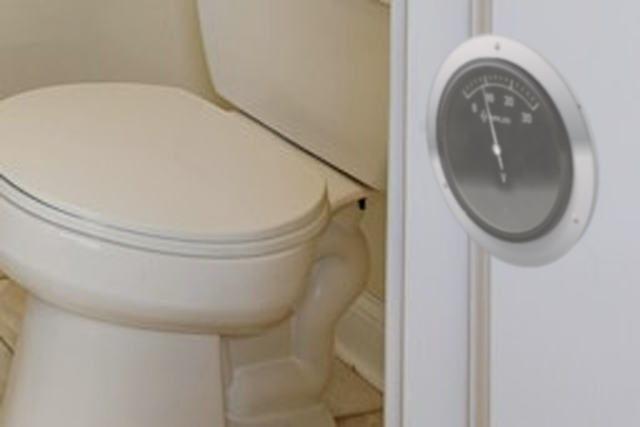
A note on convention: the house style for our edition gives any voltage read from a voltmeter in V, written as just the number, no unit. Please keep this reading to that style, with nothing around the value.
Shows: 10
